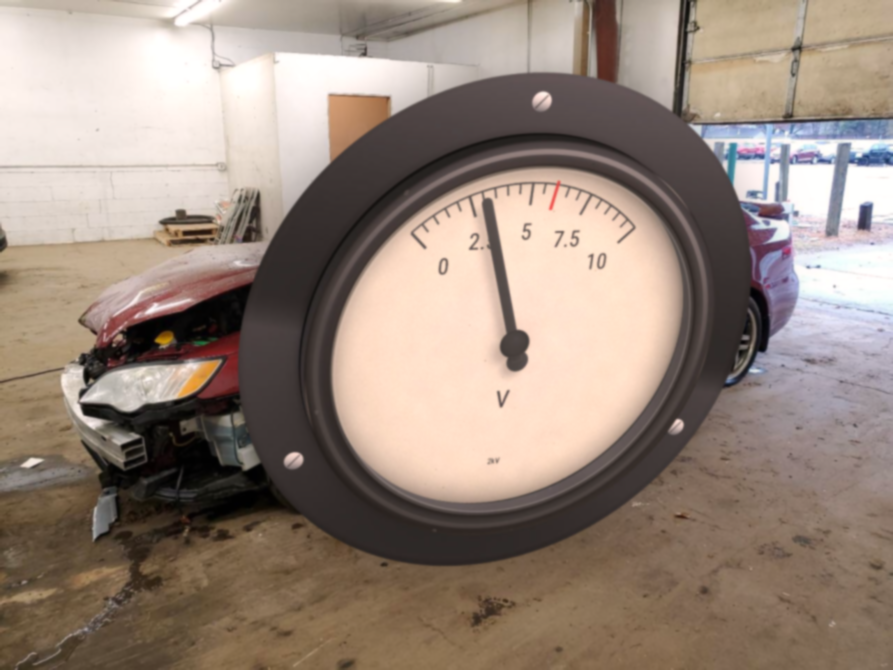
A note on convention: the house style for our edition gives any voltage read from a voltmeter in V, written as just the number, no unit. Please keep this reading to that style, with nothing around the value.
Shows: 3
